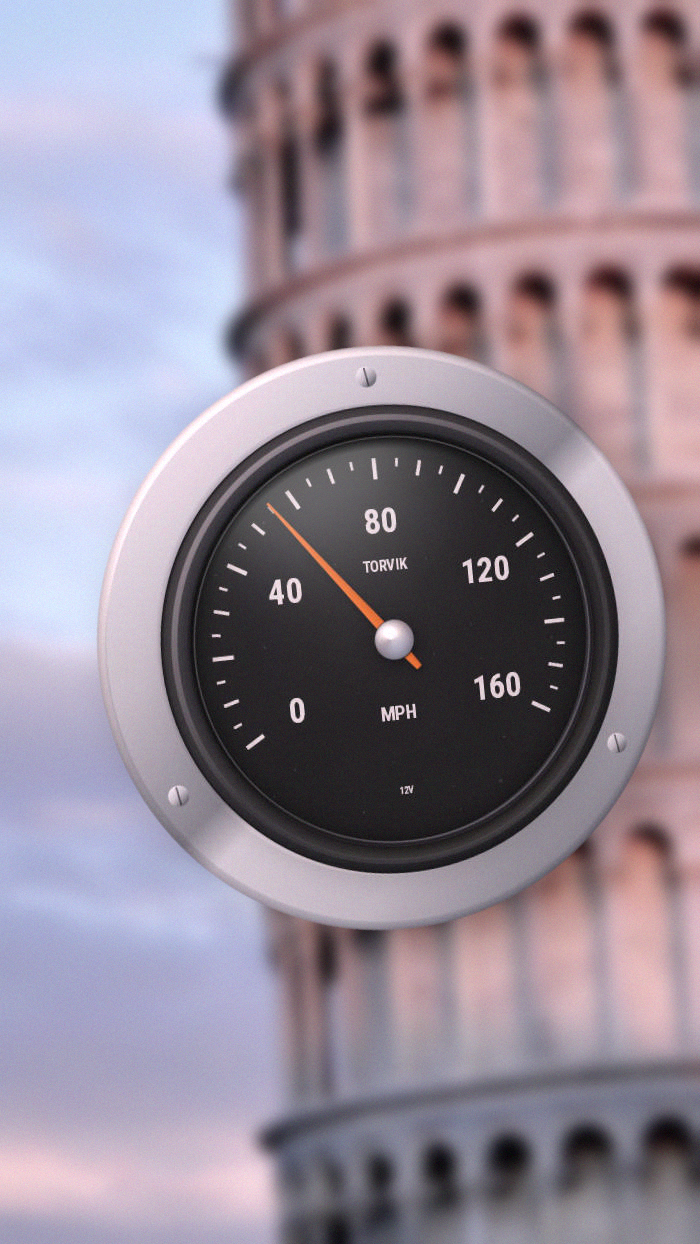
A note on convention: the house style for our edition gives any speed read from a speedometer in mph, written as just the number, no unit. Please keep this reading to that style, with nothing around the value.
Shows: 55
